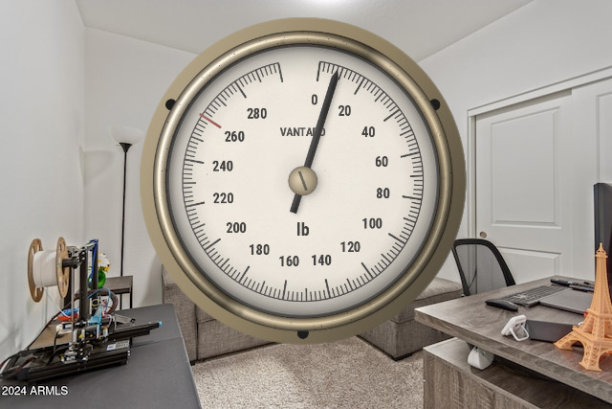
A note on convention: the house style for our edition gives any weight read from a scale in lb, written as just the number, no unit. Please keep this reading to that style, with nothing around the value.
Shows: 8
